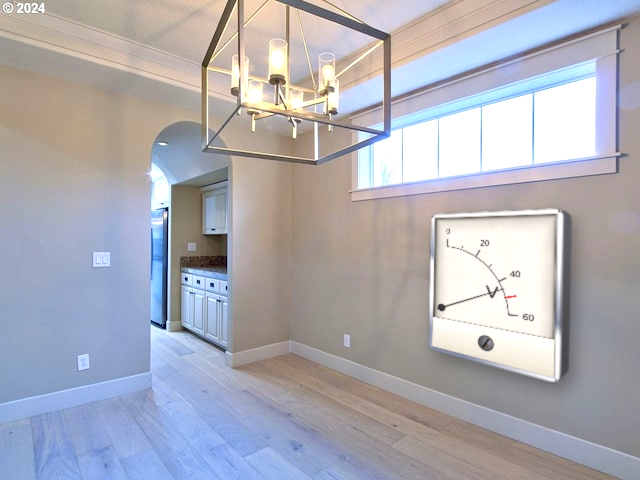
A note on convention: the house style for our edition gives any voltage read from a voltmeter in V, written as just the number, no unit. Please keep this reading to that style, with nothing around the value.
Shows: 45
